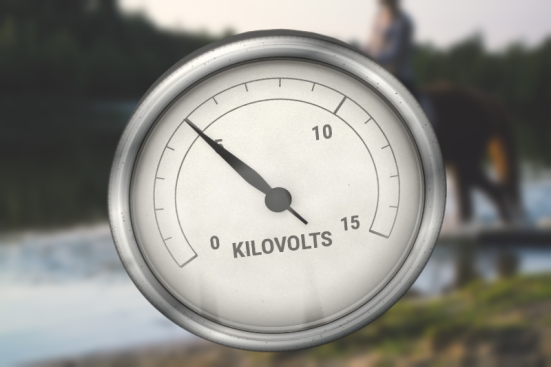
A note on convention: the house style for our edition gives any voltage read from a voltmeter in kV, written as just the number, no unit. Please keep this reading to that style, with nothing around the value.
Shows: 5
